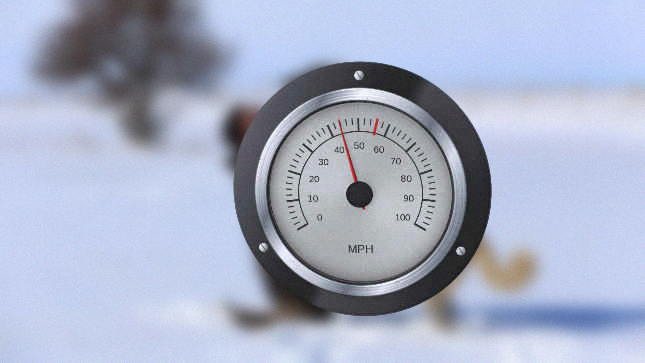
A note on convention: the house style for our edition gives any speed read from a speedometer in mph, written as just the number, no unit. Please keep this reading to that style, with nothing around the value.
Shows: 44
